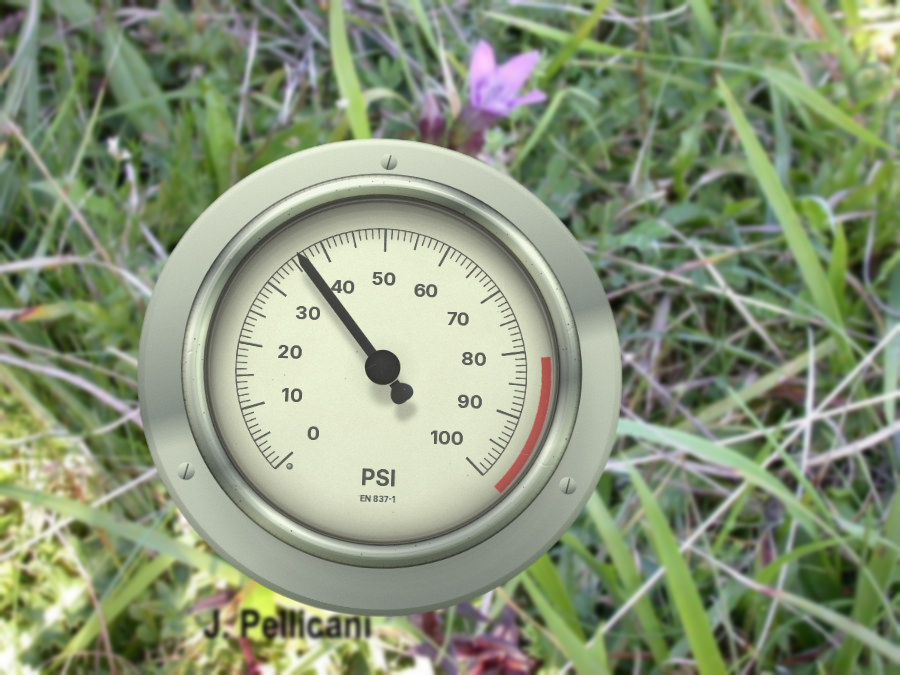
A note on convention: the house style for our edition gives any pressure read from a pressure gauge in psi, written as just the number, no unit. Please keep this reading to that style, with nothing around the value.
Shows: 36
